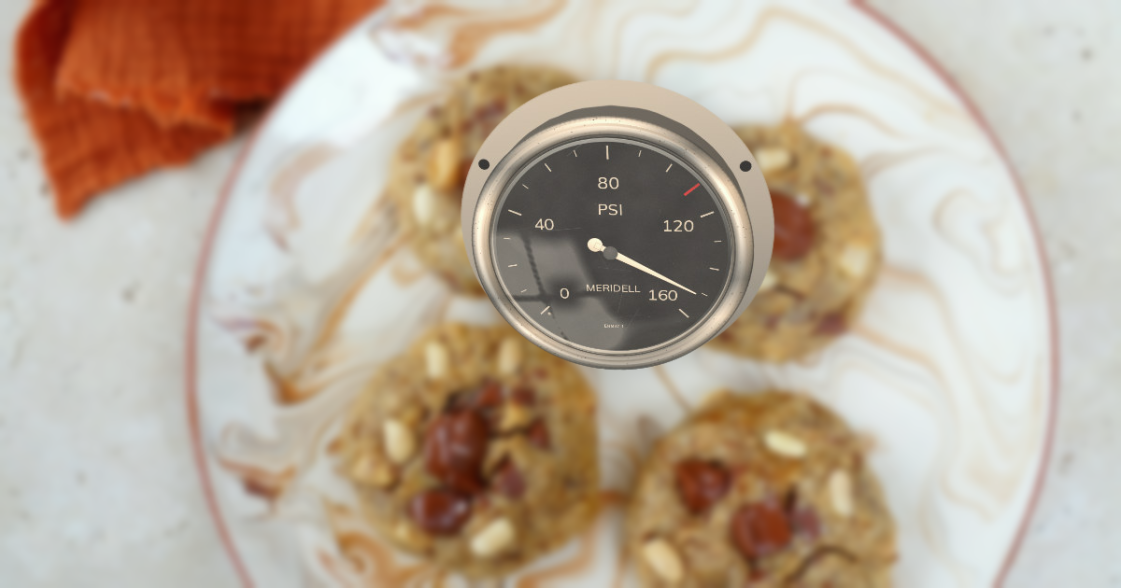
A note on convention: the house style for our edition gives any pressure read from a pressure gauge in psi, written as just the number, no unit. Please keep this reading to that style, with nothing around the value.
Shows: 150
